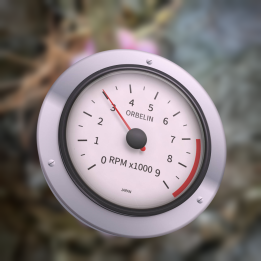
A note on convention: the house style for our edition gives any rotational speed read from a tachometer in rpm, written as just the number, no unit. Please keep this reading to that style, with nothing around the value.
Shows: 3000
